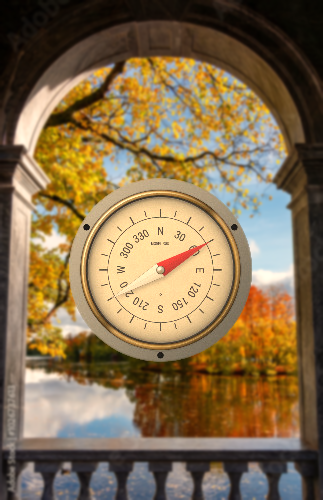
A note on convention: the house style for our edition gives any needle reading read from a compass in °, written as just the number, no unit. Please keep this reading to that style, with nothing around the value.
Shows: 60
